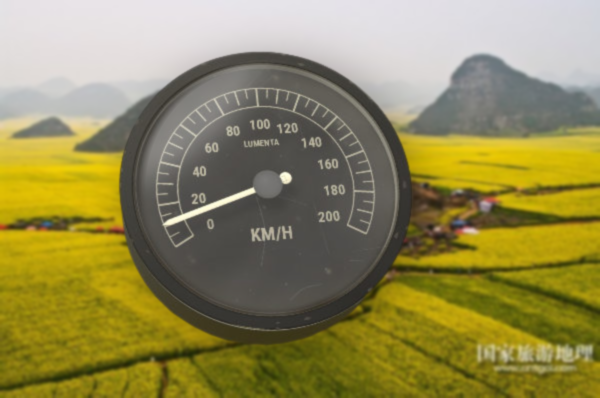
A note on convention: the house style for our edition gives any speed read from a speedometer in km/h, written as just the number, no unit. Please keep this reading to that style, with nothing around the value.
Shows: 10
